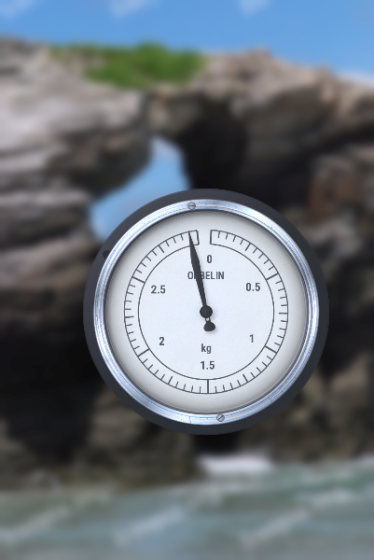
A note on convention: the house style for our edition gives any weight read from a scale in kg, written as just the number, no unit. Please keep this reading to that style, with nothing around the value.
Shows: 2.95
